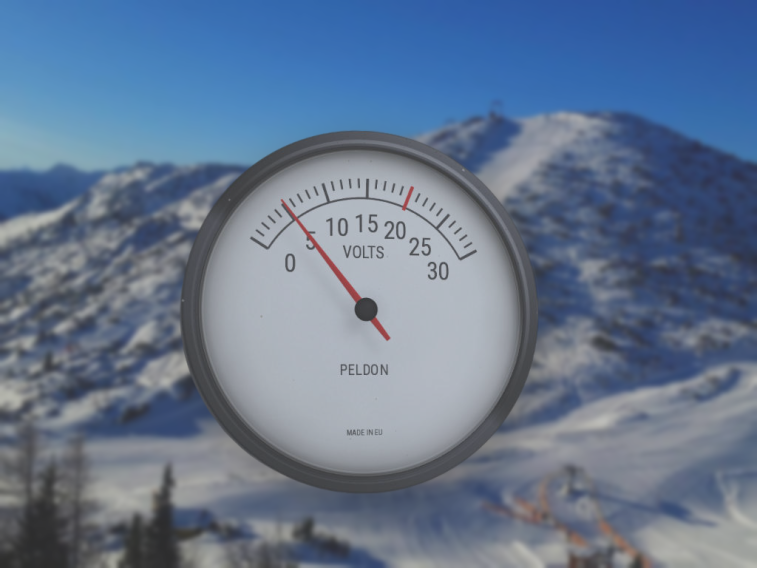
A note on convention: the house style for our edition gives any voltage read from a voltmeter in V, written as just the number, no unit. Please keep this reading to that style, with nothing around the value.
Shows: 5
